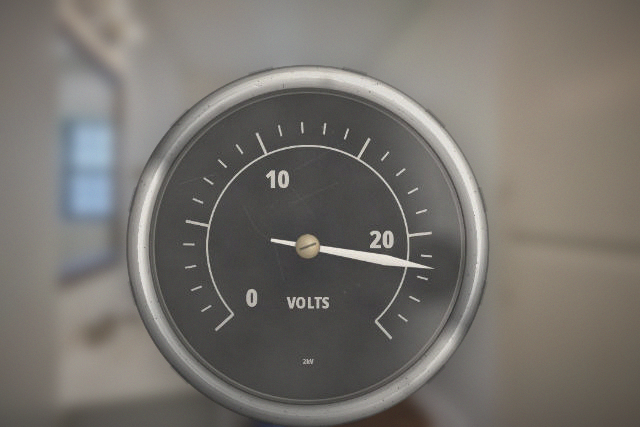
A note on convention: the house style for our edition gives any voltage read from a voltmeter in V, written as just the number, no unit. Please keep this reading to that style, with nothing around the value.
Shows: 21.5
